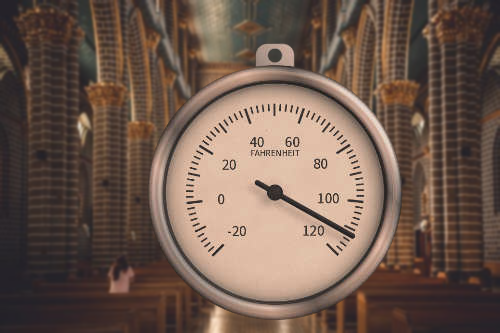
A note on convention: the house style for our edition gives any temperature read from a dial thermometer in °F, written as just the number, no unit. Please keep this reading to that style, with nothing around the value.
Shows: 112
